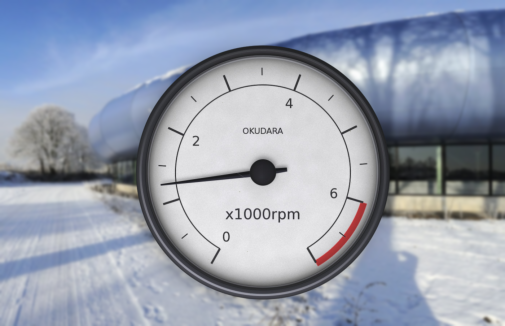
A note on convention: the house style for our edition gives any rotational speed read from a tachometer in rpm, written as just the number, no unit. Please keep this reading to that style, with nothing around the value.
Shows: 1250
